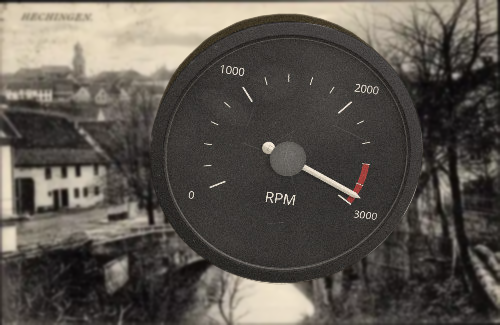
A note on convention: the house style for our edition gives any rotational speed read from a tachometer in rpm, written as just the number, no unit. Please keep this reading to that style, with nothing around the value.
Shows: 2900
